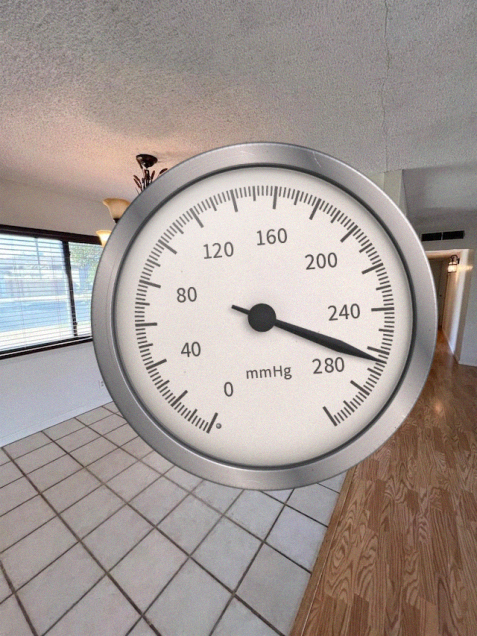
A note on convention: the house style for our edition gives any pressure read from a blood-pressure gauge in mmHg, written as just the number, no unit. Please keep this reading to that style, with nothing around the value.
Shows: 264
